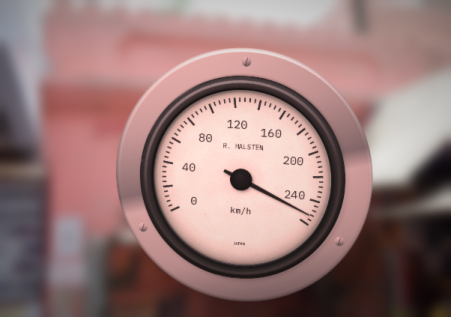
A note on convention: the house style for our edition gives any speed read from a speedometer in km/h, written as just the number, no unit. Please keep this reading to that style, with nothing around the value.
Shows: 252
